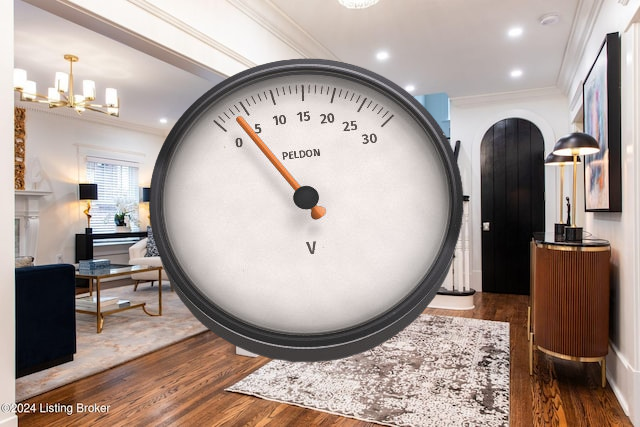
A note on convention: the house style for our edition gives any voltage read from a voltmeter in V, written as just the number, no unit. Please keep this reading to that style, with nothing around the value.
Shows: 3
